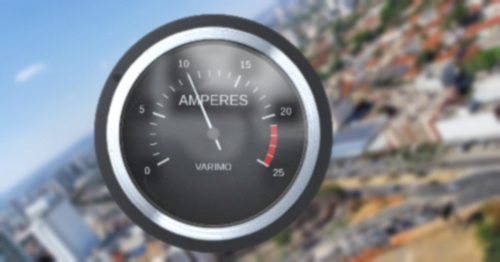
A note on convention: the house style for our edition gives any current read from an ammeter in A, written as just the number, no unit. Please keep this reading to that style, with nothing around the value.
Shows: 10
